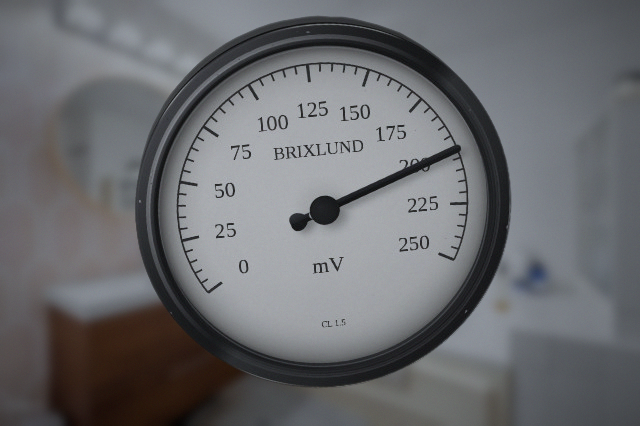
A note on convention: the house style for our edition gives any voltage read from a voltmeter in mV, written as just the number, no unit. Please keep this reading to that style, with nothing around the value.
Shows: 200
